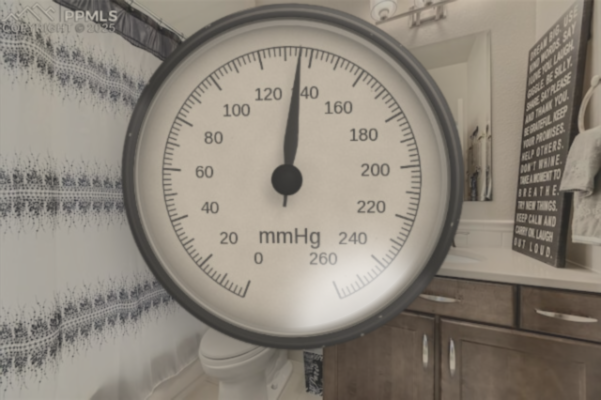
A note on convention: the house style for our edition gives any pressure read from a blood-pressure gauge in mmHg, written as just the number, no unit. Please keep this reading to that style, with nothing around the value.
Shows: 136
